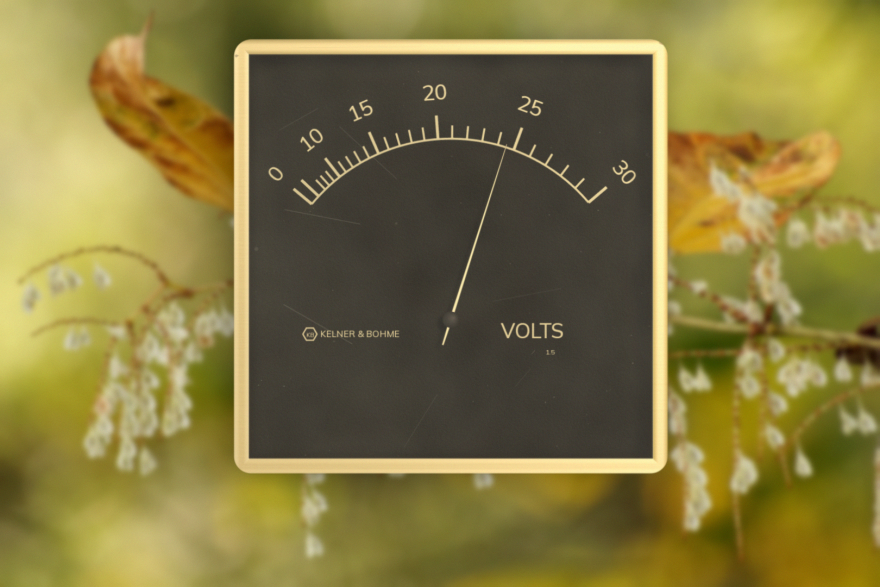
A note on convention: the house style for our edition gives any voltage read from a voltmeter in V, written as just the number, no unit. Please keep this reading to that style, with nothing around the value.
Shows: 24.5
